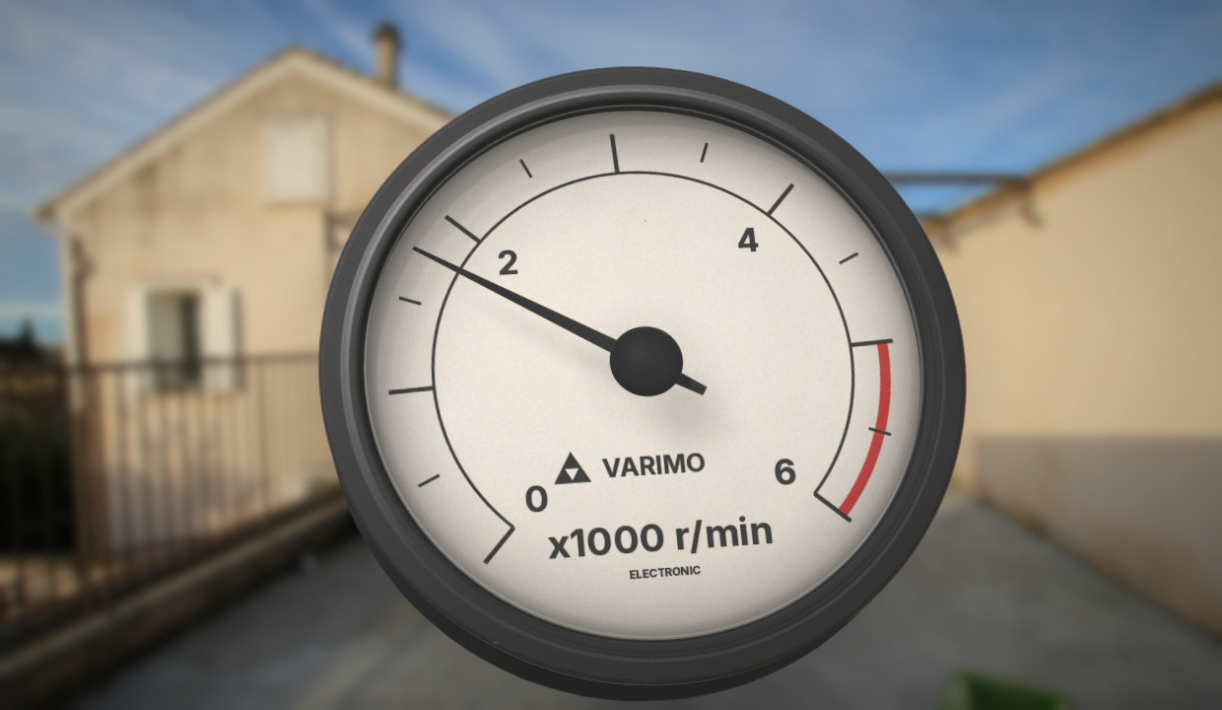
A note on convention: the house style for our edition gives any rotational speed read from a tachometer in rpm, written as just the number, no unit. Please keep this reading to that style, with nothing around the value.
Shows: 1750
